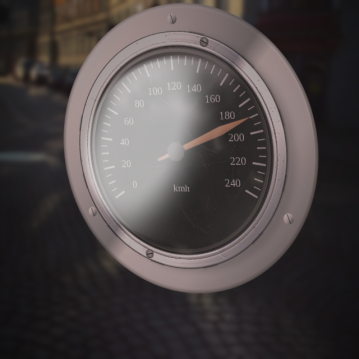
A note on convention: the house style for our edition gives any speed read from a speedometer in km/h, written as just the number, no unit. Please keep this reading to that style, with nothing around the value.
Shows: 190
